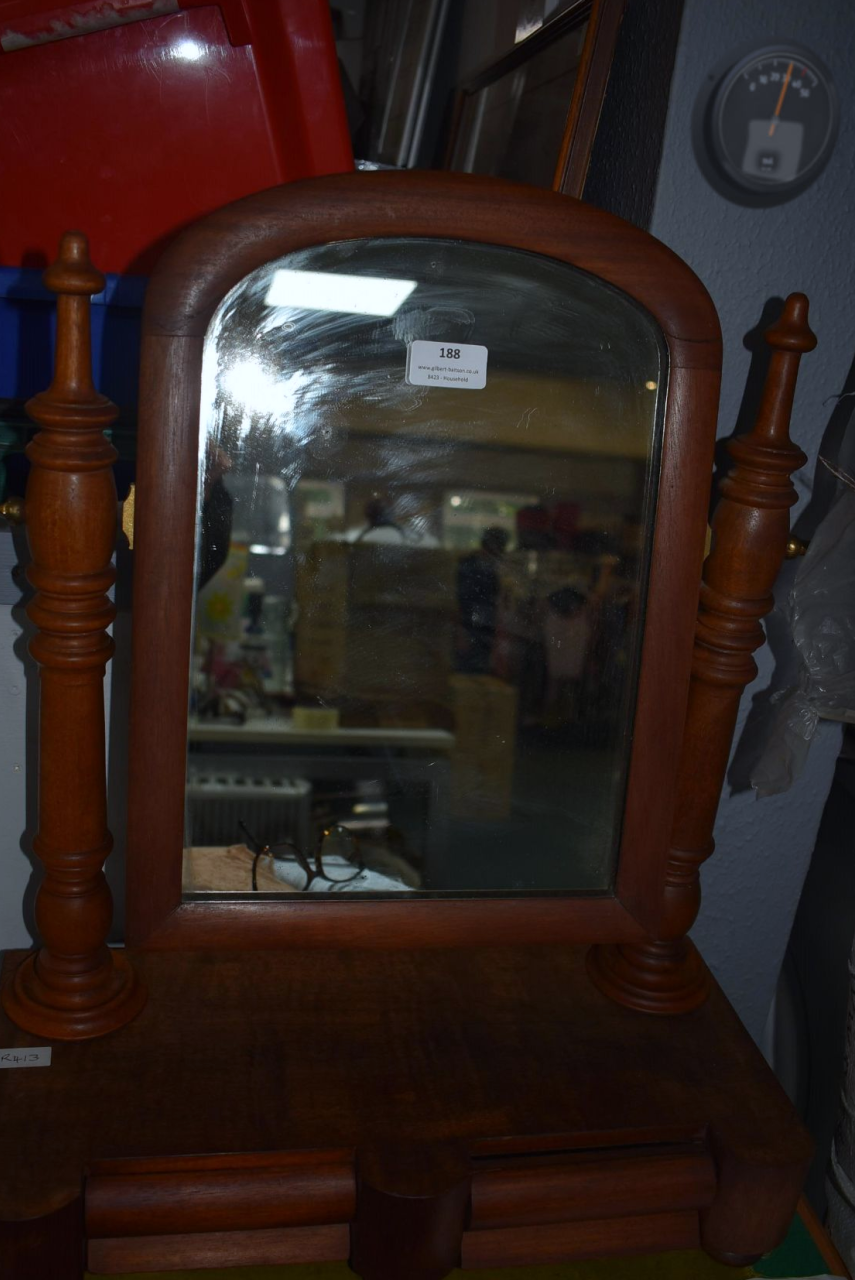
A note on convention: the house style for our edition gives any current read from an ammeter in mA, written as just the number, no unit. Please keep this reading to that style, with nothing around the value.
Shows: 30
